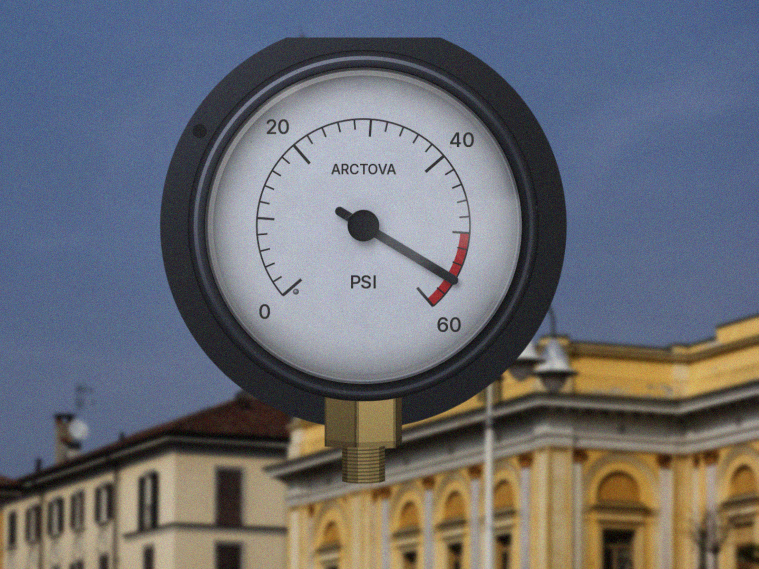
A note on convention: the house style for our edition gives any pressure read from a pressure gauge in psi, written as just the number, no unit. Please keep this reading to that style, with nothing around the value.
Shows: 56
